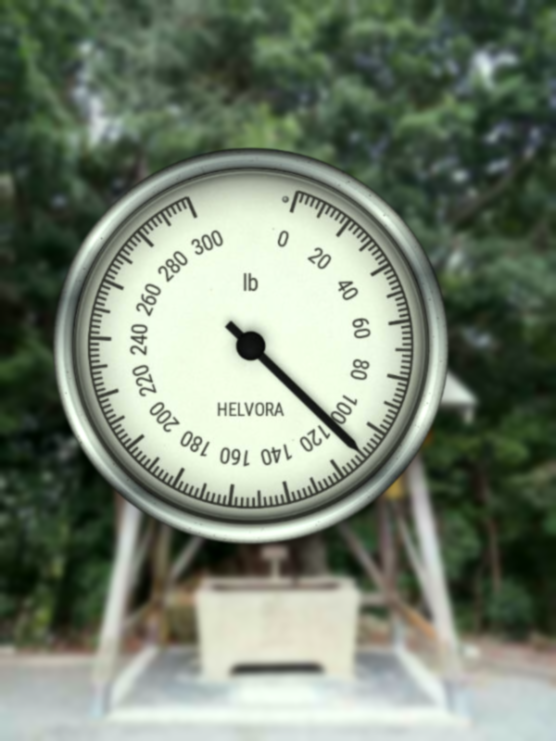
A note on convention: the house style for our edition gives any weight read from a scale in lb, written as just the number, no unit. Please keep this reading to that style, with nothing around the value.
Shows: 110
